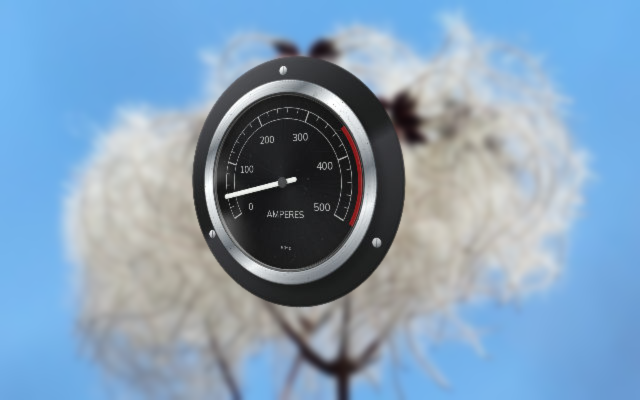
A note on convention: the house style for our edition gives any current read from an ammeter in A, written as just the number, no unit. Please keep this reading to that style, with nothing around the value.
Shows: 40
